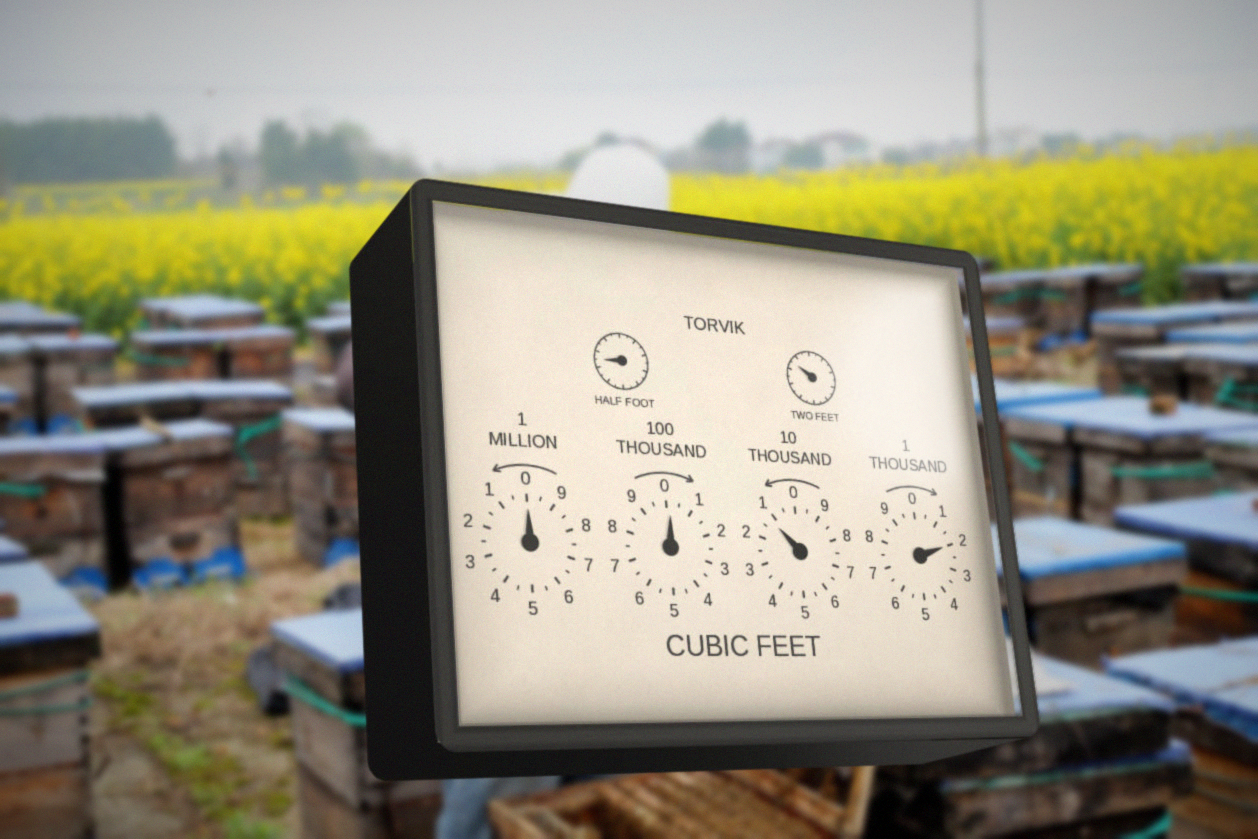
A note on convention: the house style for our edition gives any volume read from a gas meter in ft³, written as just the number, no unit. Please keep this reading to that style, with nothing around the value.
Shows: 1200
